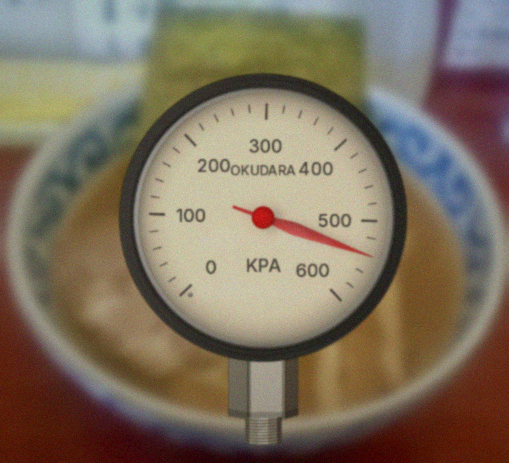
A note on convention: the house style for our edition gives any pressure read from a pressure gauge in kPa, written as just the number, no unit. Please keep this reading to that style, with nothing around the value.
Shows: 540
